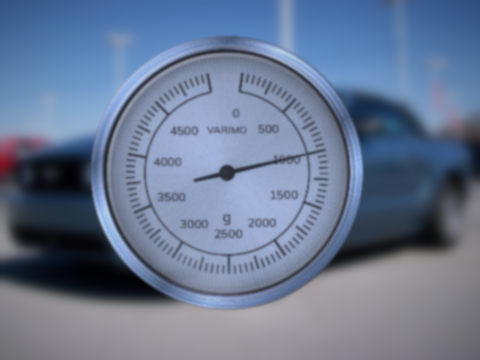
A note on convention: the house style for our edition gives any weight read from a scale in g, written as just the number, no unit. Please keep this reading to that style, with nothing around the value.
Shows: 1000
